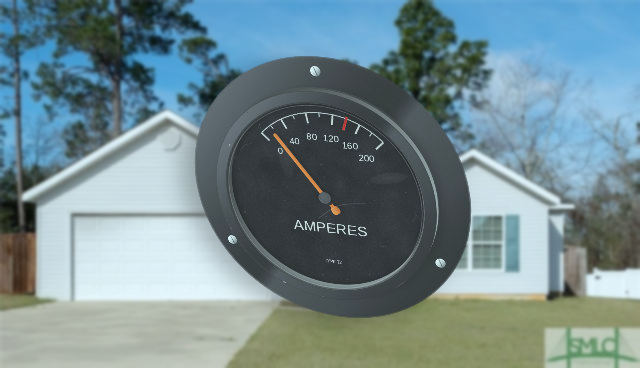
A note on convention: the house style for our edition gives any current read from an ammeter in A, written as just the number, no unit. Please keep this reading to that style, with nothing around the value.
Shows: 20
